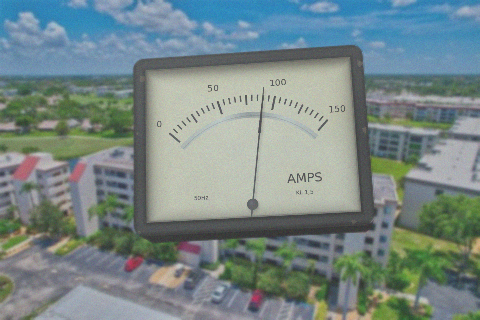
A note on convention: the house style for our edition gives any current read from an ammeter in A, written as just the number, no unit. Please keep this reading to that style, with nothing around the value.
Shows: 90
